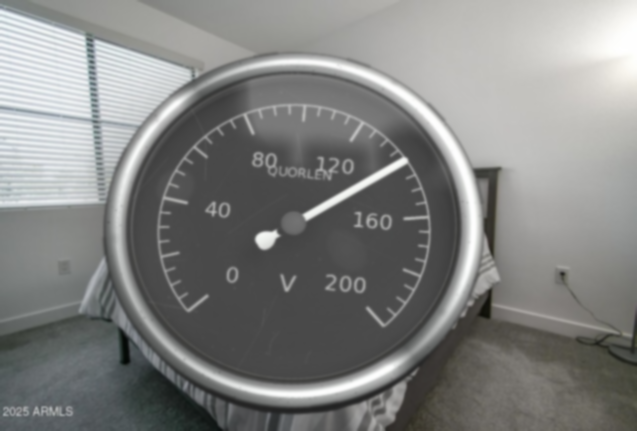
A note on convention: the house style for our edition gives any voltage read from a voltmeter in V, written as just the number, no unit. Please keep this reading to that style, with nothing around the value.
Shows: 140
